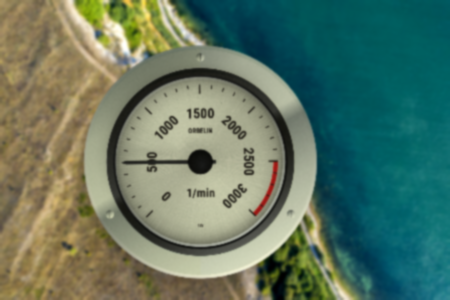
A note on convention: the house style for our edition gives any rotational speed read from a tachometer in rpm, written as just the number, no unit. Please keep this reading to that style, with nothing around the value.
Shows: 500
